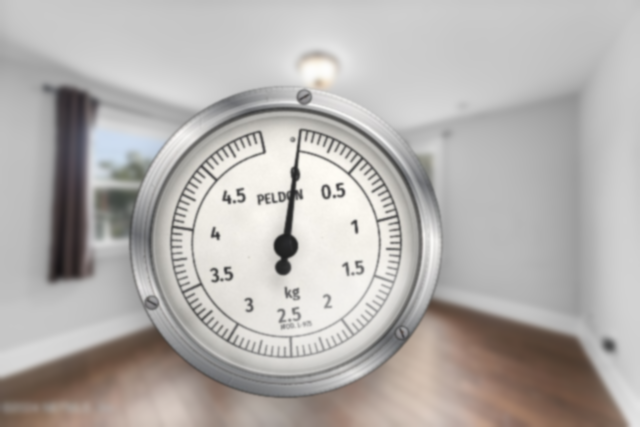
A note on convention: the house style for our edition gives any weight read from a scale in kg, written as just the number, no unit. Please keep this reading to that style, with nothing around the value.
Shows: 0
